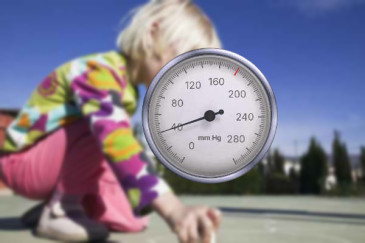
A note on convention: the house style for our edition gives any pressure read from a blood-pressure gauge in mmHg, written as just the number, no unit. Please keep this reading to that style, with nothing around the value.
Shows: 40
